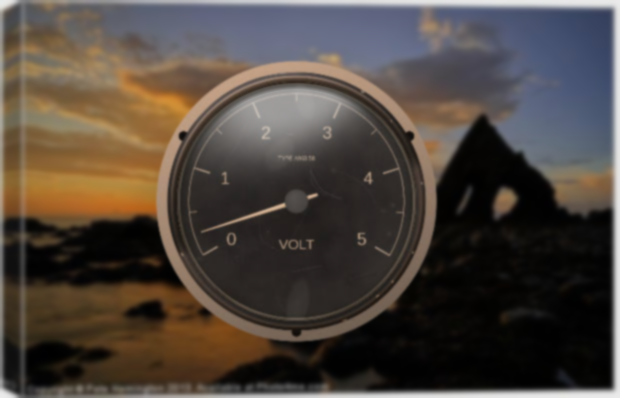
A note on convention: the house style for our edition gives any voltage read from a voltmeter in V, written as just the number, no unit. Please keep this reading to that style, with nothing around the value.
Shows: 0.25
